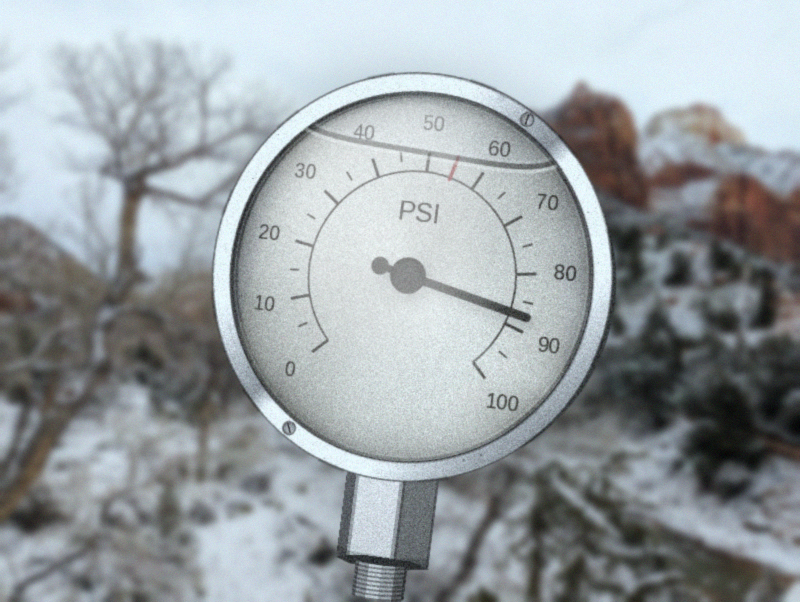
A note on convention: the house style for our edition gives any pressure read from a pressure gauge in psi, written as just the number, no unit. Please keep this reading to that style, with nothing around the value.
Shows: 87.5
